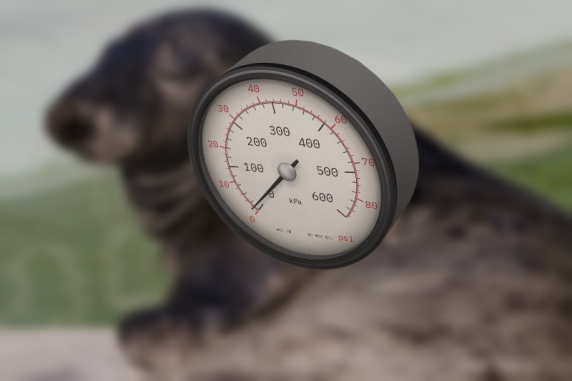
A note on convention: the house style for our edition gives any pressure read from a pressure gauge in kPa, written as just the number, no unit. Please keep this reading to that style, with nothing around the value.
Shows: 10
